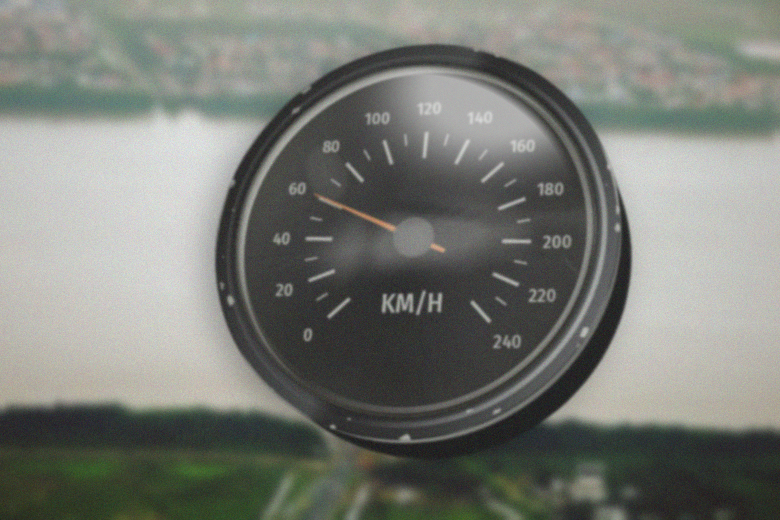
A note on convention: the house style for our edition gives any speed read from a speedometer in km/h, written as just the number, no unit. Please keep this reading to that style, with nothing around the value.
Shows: 60
